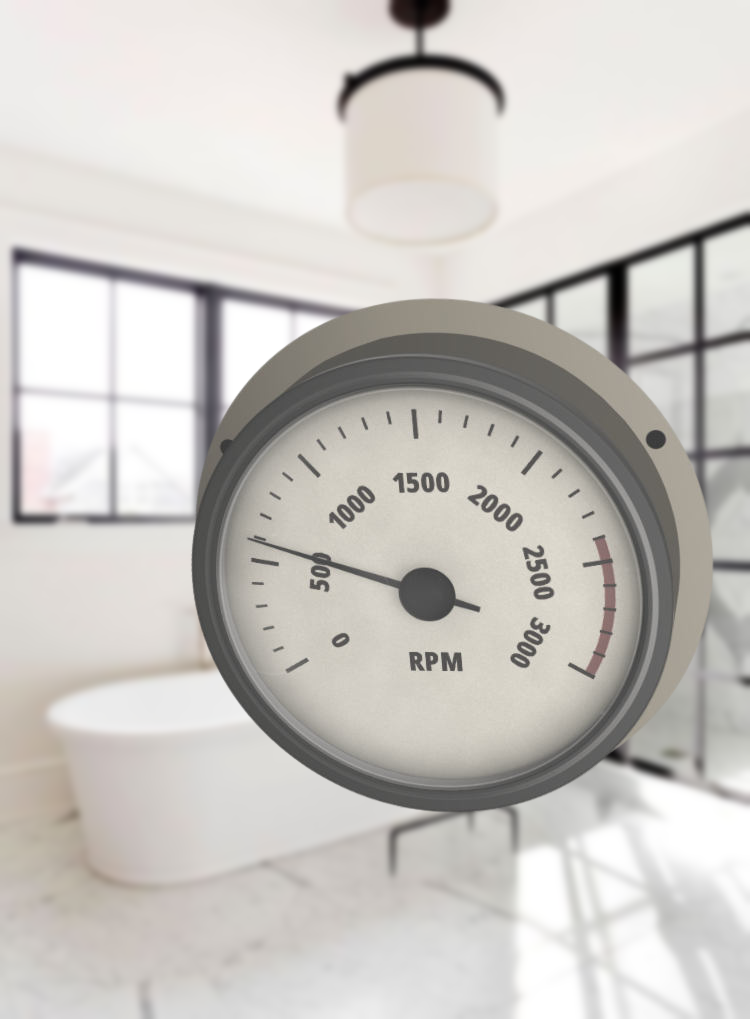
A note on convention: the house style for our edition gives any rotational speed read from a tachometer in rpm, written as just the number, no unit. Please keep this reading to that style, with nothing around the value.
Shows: 600
